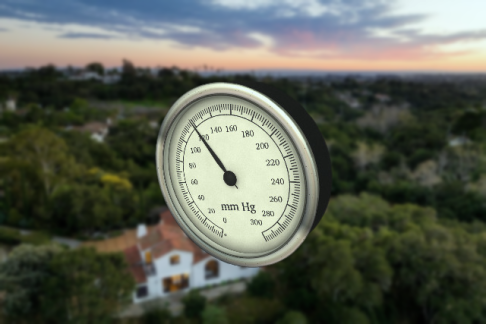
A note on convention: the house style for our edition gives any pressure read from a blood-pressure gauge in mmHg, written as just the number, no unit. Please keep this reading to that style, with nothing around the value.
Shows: 120
